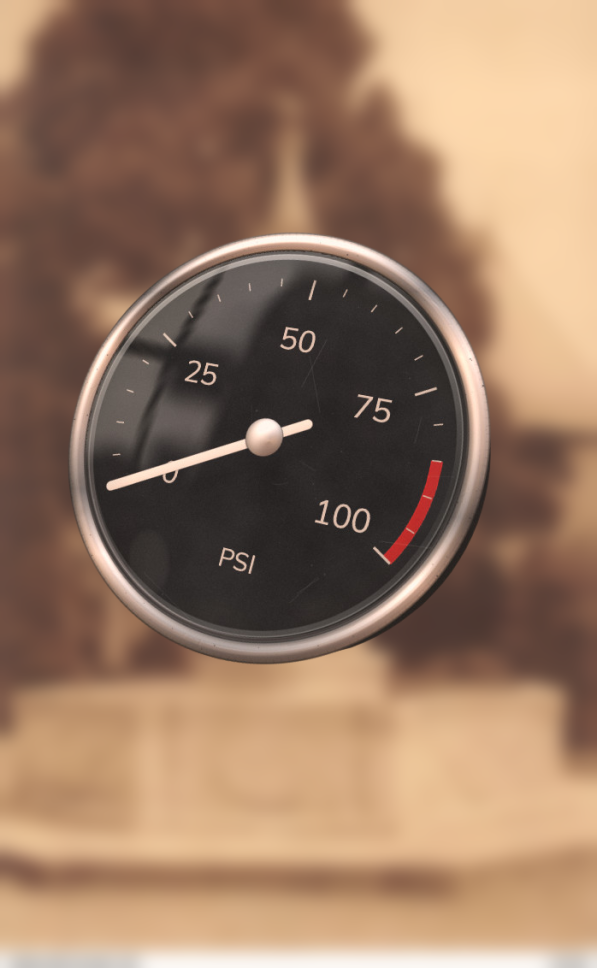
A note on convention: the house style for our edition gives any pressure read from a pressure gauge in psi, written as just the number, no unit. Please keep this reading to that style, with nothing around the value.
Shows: 0
